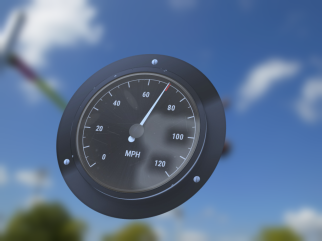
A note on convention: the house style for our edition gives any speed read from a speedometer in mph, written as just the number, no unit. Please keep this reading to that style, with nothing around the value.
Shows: 70
